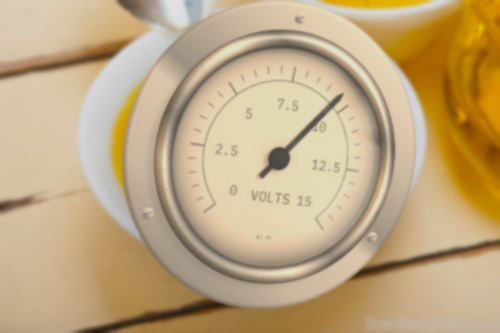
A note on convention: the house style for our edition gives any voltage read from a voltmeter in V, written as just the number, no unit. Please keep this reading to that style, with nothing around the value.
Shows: 9.5
